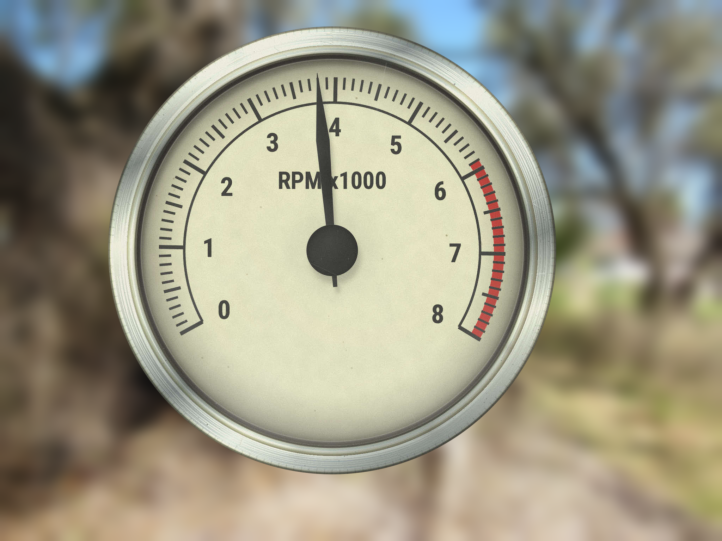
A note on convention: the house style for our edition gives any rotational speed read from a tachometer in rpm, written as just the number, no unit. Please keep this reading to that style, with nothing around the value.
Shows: 3800
